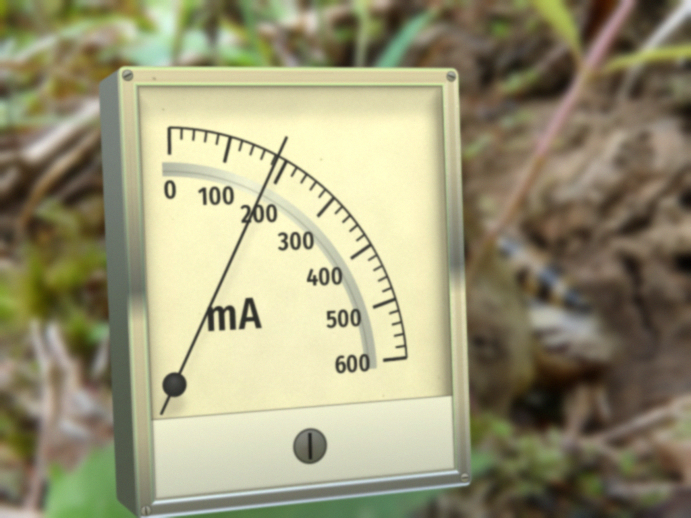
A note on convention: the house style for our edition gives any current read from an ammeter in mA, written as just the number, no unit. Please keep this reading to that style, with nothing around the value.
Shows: 180
